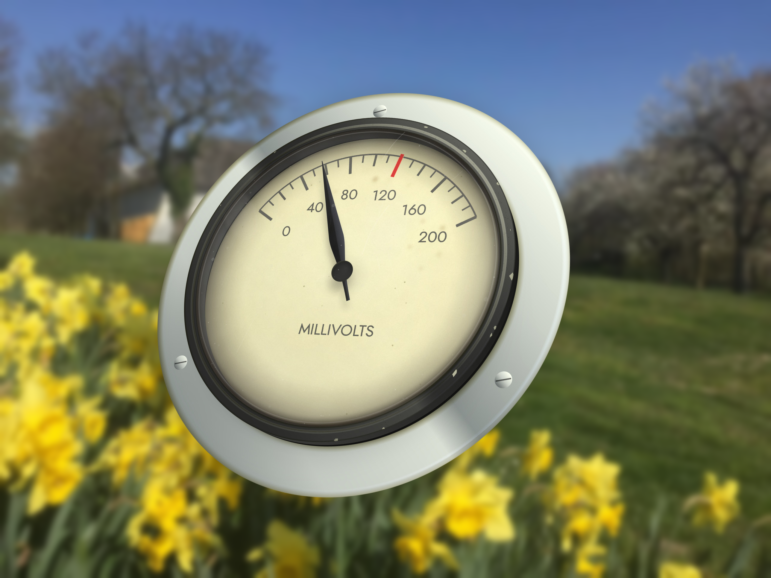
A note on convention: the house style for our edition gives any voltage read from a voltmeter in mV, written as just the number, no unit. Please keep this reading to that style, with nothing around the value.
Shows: 60
